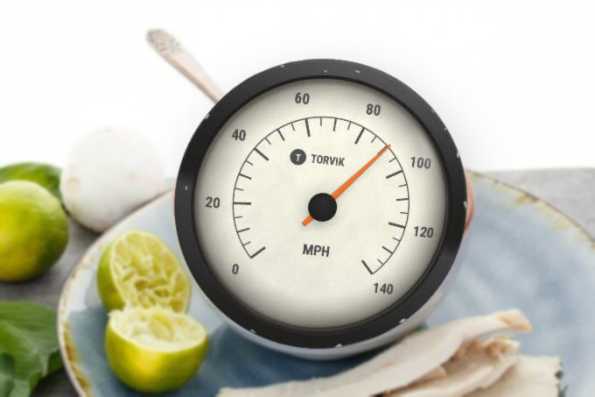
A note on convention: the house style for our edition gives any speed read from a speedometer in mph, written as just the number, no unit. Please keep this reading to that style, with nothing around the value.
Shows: 90
